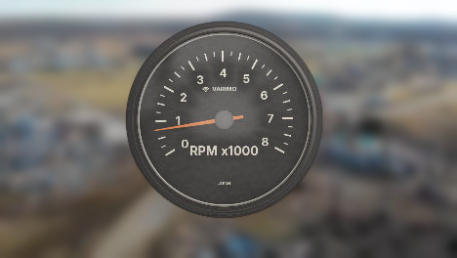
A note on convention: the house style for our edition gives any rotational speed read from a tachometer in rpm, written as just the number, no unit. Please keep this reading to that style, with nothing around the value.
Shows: 750
